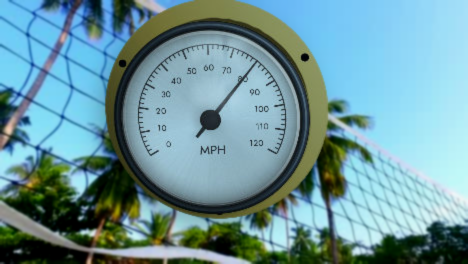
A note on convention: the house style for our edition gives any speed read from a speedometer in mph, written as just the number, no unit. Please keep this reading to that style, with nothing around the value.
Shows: 80
